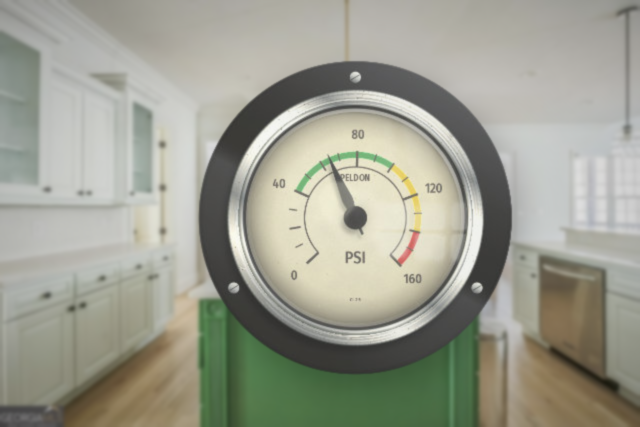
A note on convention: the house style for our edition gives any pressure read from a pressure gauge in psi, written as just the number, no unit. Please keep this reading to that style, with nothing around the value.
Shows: 65
